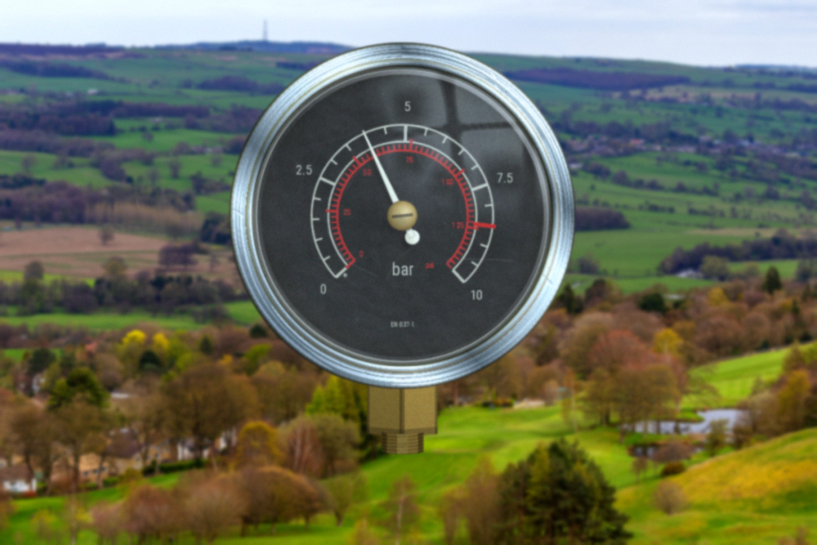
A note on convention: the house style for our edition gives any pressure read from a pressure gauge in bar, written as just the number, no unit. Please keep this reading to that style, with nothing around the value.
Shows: 4
